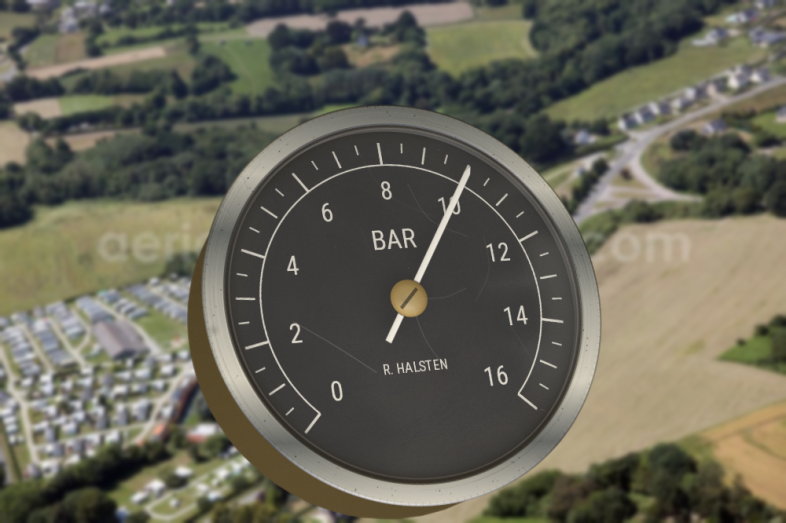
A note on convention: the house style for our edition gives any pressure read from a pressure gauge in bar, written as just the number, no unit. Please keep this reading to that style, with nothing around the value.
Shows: 10
